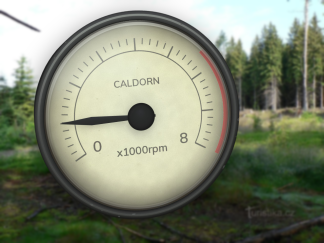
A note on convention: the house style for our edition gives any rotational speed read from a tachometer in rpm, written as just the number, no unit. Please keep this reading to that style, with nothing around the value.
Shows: 1000
